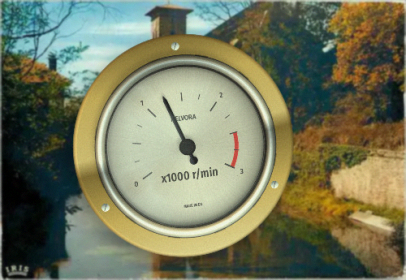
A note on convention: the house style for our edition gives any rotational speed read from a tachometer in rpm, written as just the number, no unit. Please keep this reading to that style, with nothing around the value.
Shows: 1250
